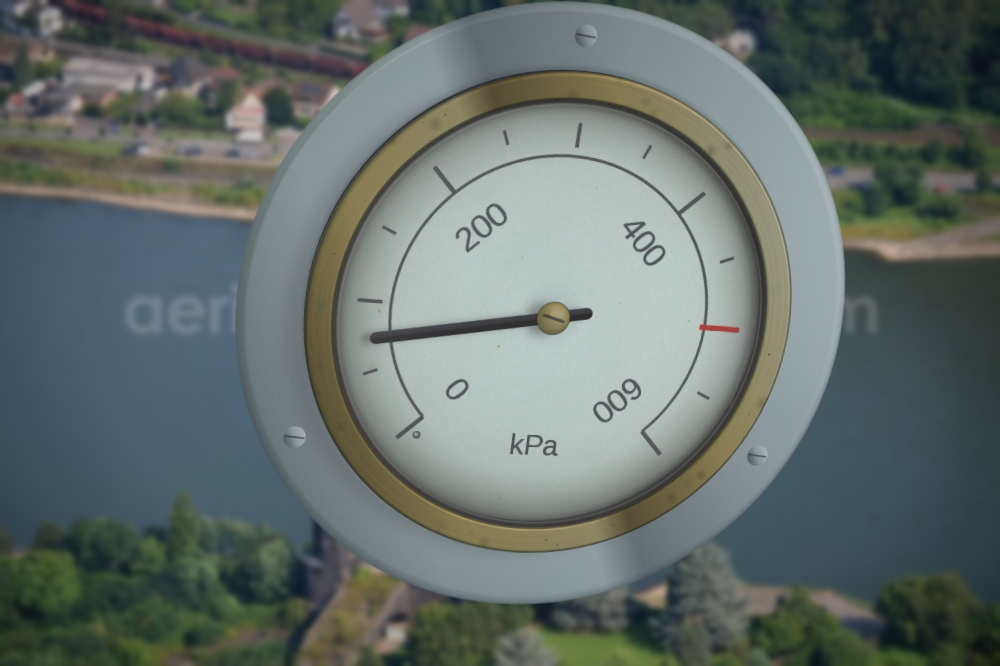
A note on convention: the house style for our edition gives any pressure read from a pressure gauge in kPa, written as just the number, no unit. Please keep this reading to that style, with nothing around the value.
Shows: 75
